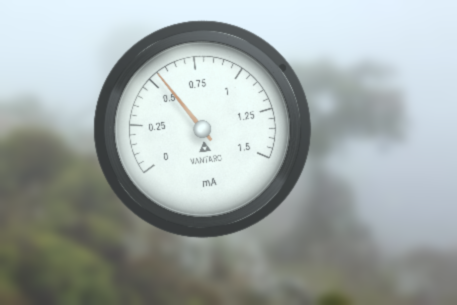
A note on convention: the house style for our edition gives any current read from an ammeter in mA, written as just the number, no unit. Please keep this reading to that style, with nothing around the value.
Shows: 0.55
